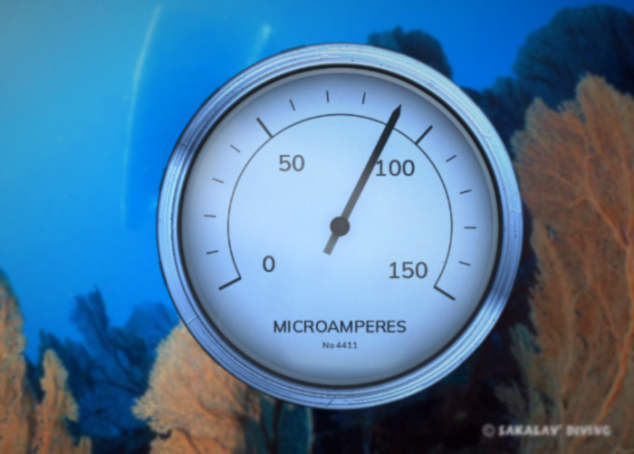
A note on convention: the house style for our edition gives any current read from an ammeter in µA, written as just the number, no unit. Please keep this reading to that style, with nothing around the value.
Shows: 90
